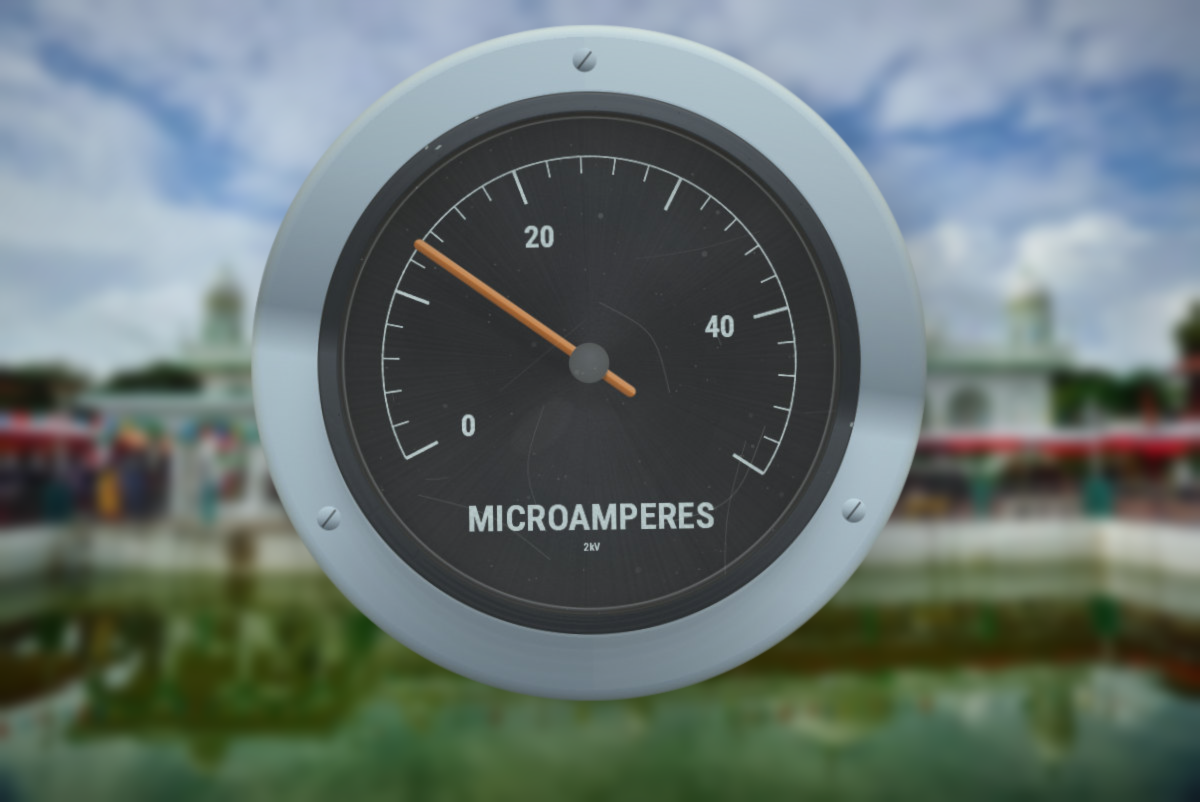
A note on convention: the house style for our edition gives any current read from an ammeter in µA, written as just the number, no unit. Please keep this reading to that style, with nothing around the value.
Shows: 13
